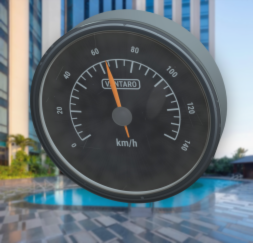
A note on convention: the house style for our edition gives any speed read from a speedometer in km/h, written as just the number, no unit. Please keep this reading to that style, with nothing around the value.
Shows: 65
